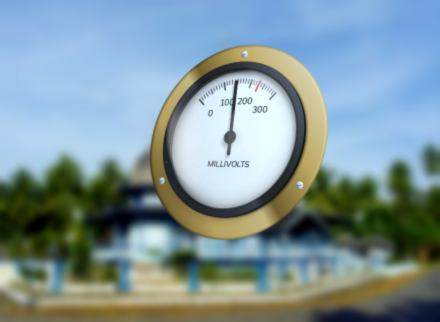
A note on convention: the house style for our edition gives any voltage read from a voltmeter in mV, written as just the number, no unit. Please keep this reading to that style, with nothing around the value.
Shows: 150
